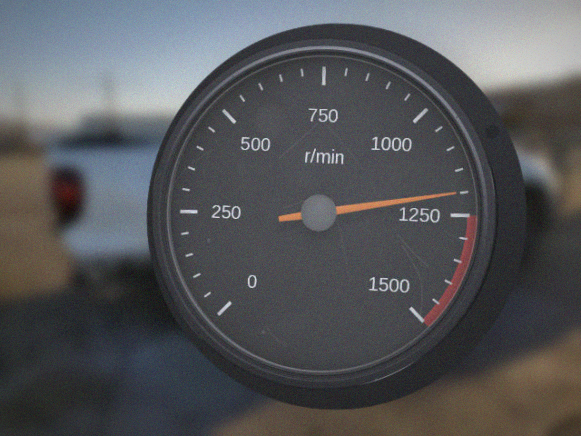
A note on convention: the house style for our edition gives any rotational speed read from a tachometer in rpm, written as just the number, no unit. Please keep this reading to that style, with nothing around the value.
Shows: 1200
